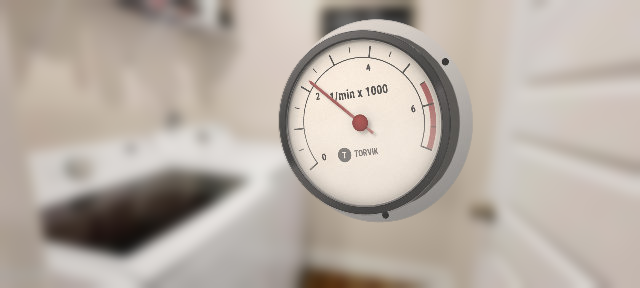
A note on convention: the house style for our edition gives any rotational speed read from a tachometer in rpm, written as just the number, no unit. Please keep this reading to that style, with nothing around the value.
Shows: 2250
